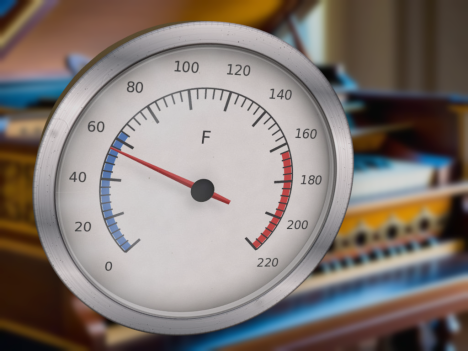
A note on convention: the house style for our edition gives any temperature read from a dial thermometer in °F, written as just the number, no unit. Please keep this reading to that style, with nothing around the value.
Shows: 56
